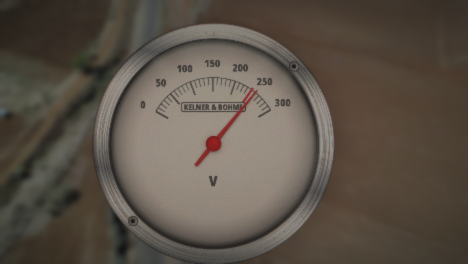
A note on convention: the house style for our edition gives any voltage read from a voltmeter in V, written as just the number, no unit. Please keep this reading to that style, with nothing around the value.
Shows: 250
